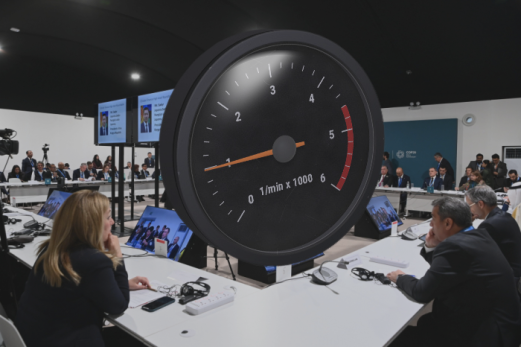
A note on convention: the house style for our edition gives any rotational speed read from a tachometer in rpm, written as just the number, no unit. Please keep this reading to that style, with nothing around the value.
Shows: 1000
